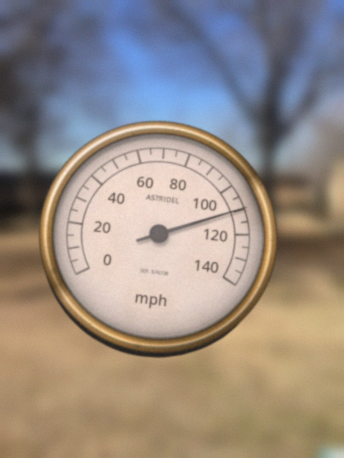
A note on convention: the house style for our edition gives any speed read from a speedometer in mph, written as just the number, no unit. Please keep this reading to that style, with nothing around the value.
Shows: 110
